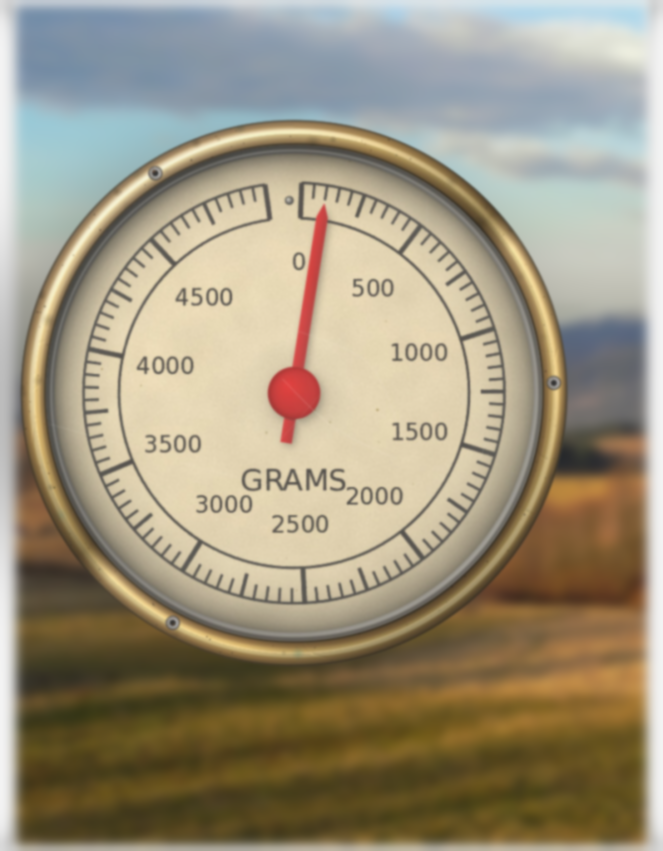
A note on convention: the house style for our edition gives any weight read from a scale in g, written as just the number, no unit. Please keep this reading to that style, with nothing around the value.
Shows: 100
